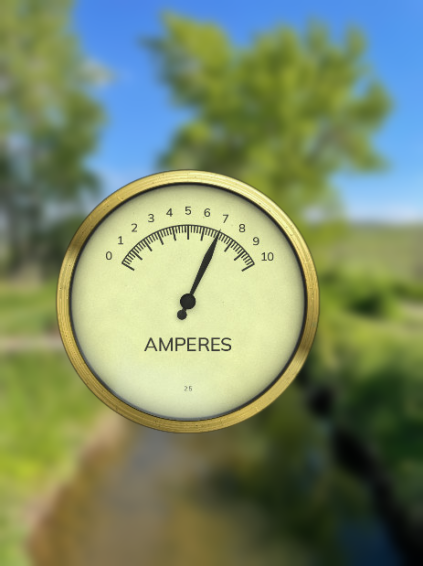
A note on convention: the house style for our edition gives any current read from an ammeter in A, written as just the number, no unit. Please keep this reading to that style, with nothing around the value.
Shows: 7
